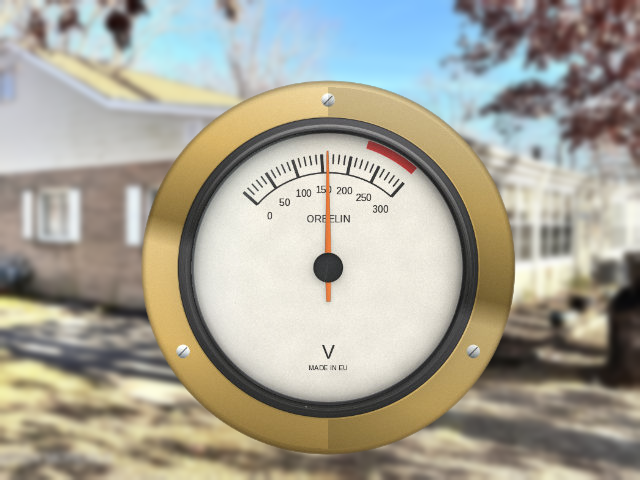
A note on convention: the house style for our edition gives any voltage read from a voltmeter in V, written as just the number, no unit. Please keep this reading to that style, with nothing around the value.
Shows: 160
